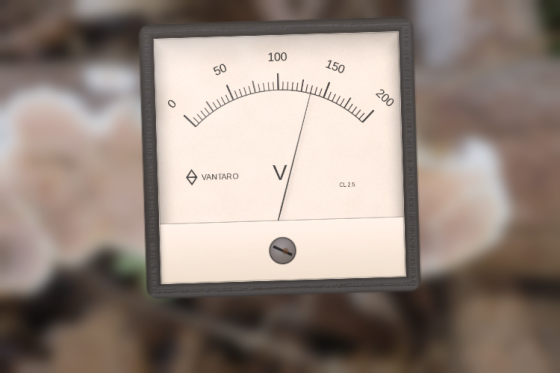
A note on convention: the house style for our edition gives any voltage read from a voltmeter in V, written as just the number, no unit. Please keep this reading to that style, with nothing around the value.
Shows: 135
